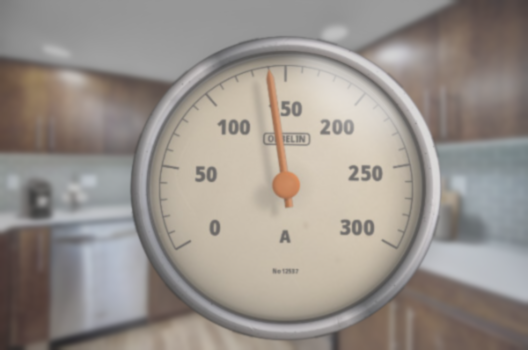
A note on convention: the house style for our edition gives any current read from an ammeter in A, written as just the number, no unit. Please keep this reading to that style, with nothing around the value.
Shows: 140
